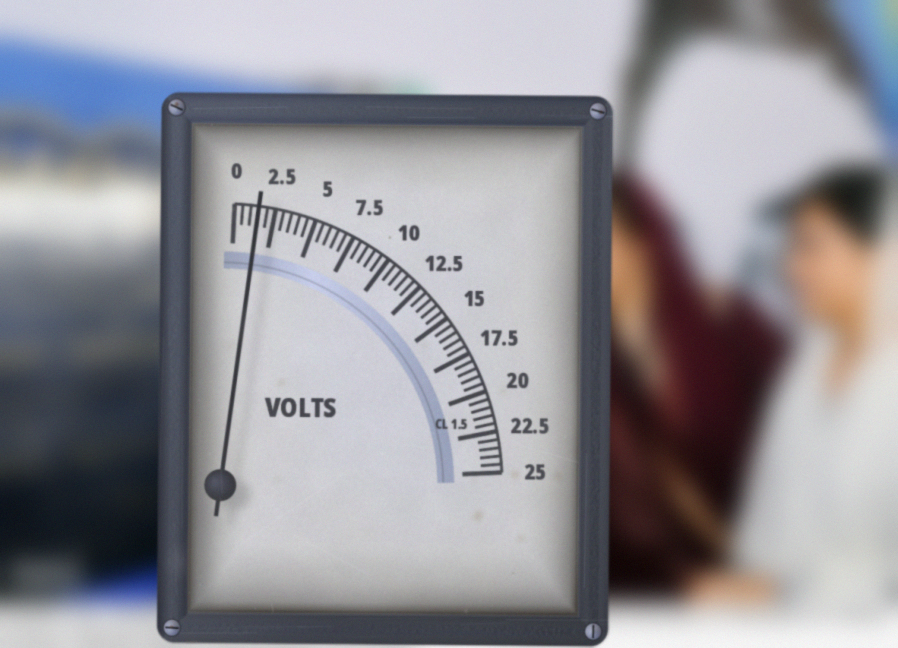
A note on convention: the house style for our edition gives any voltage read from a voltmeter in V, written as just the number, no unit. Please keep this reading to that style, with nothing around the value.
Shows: 1.5
